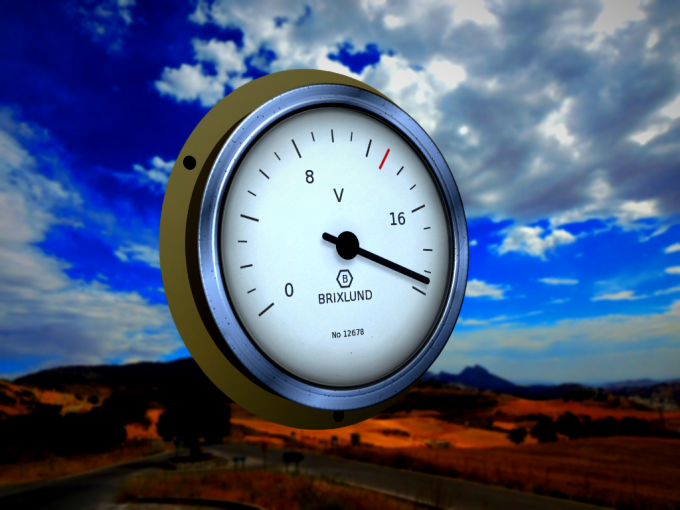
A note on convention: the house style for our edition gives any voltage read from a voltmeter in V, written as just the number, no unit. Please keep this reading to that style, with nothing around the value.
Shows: 19.5
